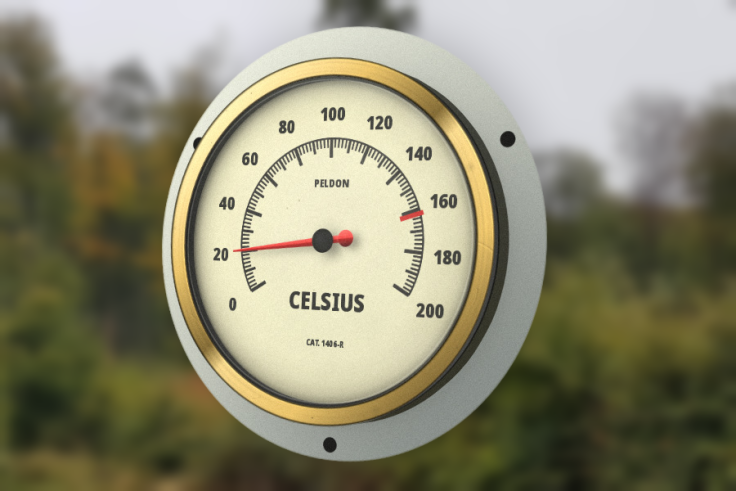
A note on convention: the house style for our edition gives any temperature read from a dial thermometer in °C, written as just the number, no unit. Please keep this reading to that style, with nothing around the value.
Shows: 20
